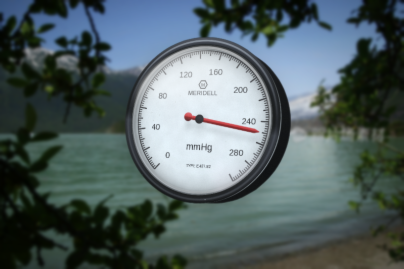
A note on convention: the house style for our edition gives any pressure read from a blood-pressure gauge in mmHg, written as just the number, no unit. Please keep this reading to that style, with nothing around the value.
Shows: 250
